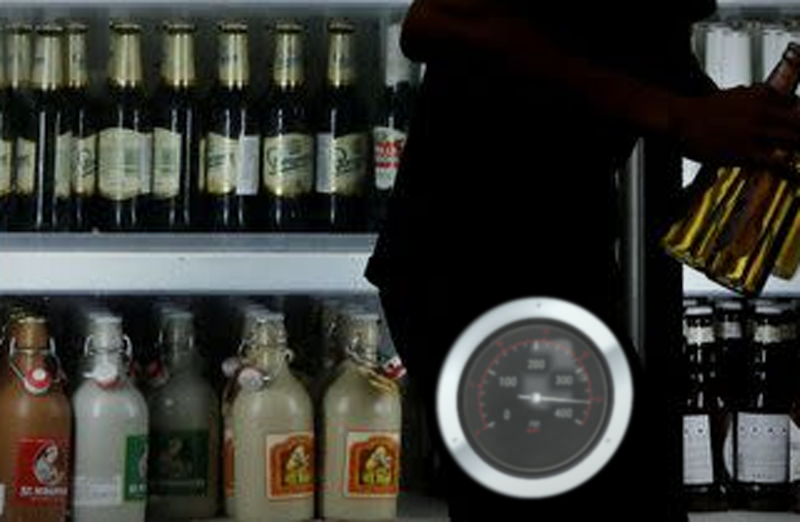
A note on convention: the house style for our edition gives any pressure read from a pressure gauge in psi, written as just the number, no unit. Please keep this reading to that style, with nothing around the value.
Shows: 360
